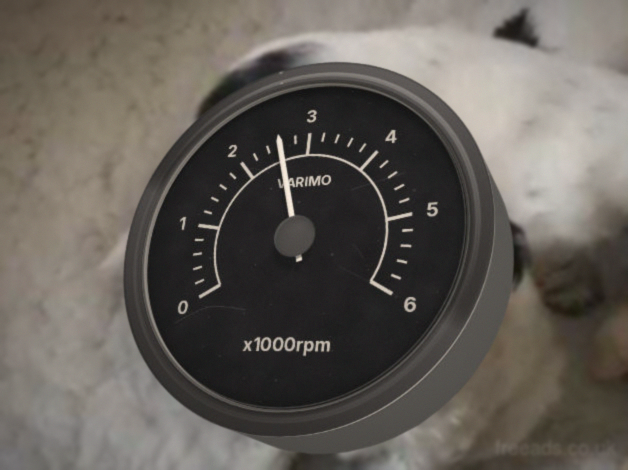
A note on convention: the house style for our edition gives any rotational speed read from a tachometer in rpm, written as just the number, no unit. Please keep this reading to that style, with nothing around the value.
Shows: 2600
